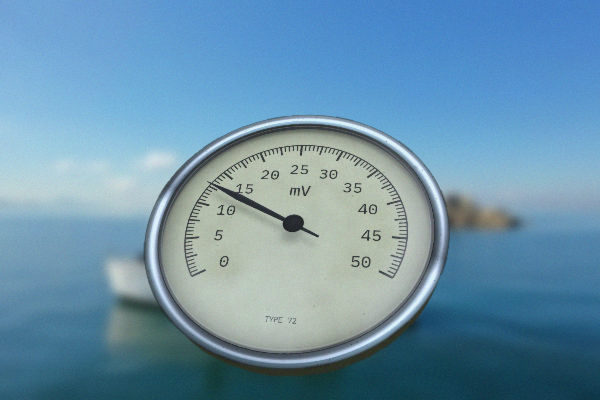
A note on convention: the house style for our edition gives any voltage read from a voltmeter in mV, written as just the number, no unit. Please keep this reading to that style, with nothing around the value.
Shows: 12.5
